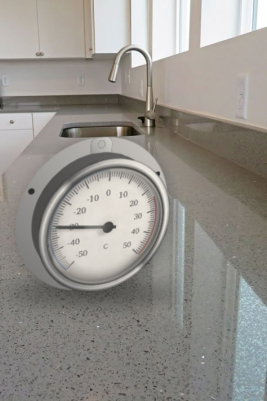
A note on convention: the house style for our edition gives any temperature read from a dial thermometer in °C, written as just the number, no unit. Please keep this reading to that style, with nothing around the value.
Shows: -30
